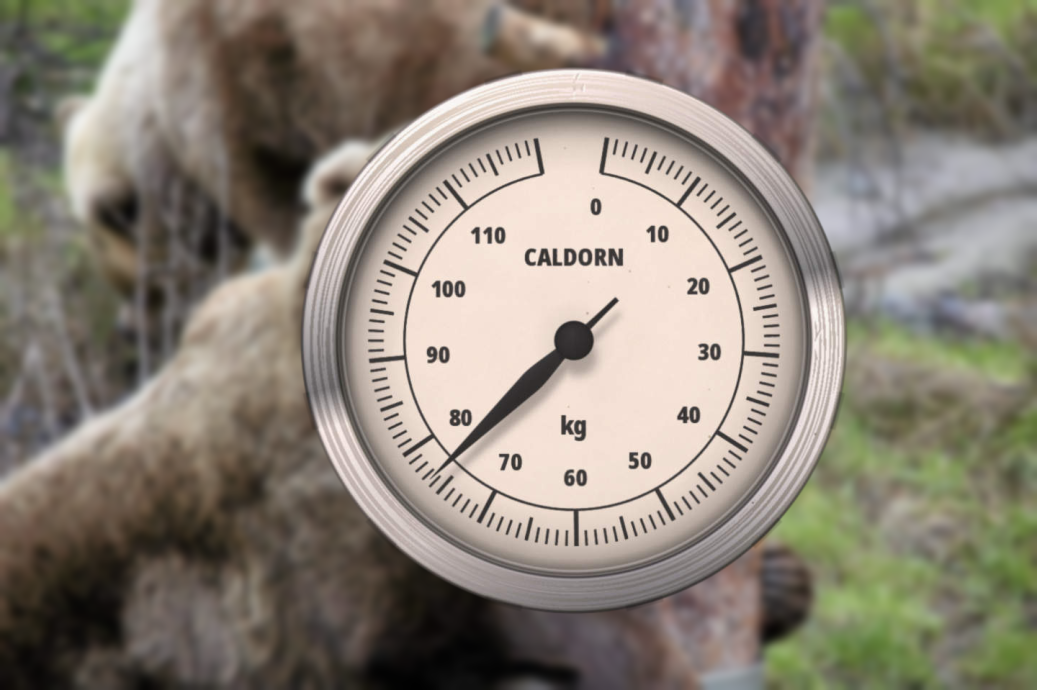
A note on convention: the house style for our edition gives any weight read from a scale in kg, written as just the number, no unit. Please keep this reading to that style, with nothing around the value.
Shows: 76.5
